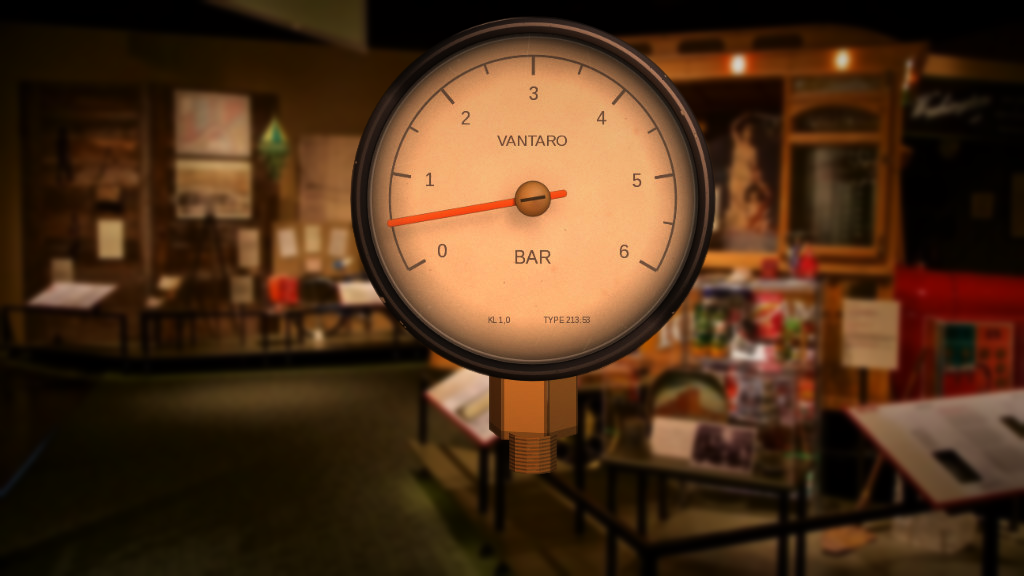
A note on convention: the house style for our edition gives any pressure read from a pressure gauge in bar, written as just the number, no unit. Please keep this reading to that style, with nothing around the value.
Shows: 0.5
